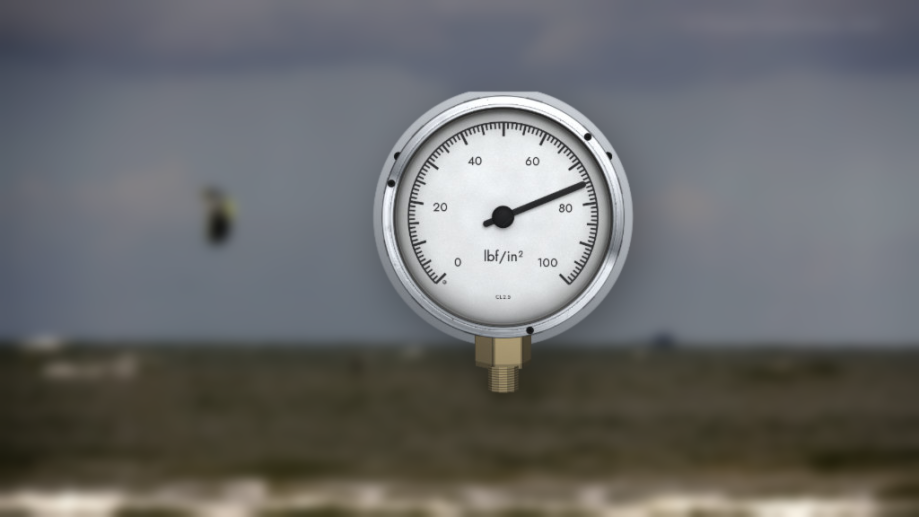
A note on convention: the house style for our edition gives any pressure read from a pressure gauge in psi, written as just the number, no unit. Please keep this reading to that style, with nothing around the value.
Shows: 75
